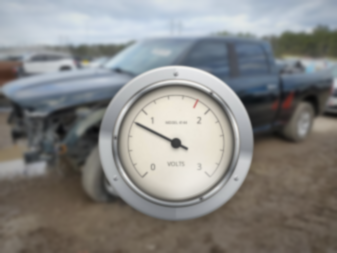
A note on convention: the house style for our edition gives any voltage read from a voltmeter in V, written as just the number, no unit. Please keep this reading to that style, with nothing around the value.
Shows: 0.8
